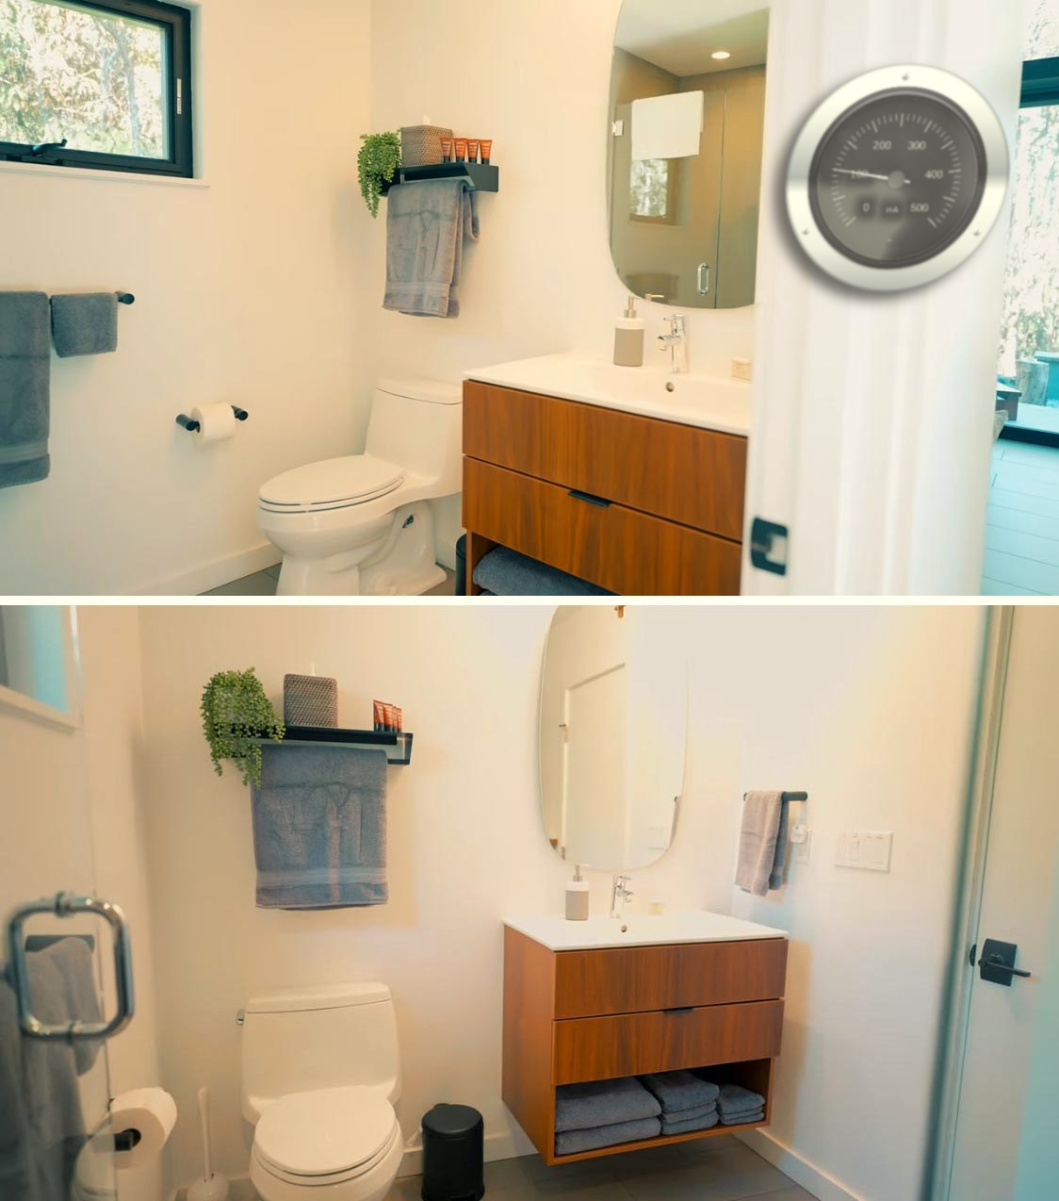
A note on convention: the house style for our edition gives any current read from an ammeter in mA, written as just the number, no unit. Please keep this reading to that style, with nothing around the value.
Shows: 100
